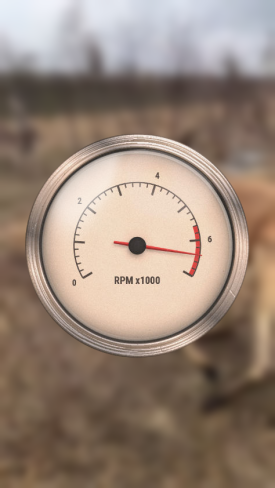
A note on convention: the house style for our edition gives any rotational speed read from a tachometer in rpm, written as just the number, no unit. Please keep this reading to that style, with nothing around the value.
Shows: 6400
